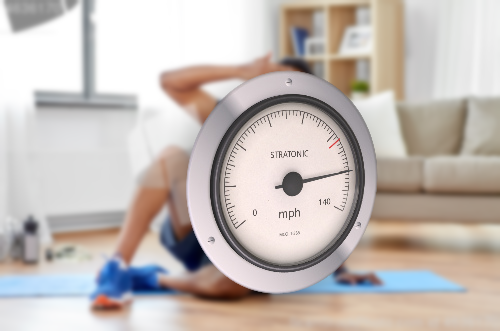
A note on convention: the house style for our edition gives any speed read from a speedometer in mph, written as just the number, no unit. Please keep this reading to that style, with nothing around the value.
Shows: 120
